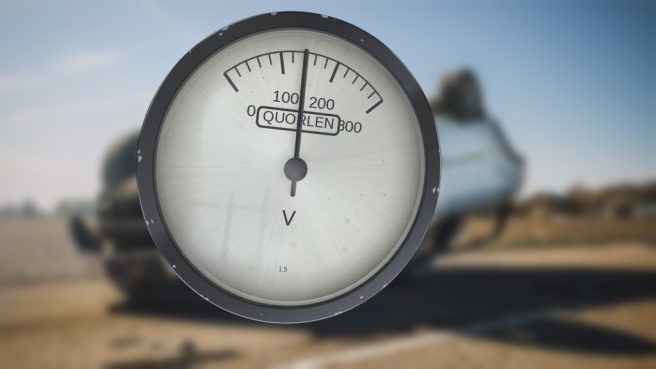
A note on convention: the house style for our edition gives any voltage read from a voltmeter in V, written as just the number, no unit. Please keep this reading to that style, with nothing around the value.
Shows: 140
